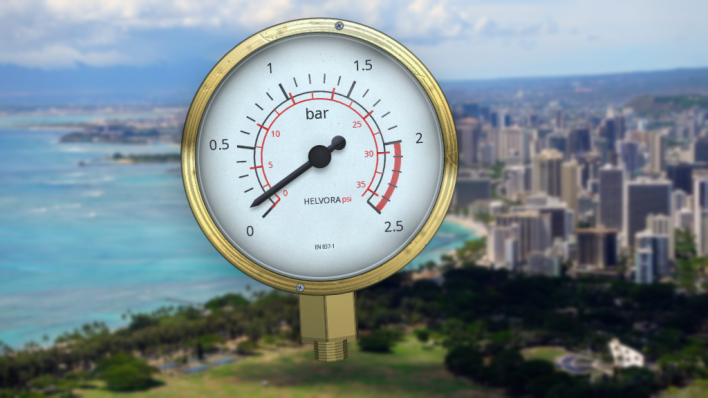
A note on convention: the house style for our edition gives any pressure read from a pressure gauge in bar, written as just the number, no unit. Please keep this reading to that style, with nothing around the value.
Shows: 0.1
